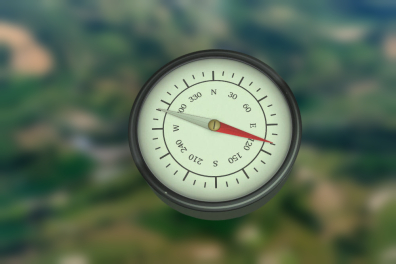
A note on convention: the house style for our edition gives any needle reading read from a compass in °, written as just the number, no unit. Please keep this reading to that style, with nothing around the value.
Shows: 110
